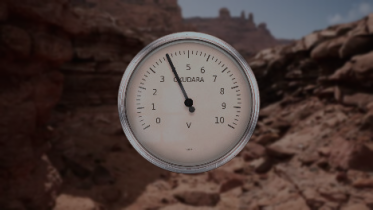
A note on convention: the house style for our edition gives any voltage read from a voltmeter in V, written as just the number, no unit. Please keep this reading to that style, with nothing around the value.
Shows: 4
